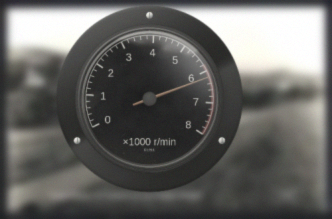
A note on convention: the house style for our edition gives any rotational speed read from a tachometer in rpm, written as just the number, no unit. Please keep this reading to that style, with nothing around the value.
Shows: 6200
